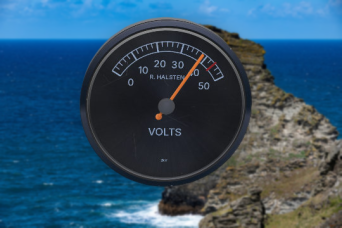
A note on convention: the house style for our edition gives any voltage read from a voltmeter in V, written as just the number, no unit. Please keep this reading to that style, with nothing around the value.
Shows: 38
